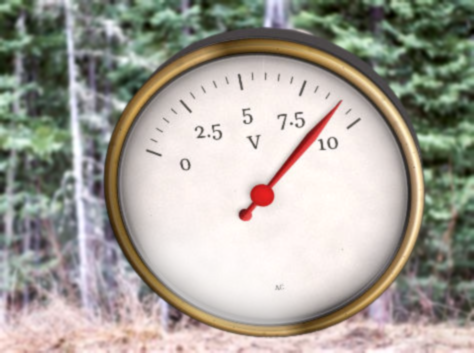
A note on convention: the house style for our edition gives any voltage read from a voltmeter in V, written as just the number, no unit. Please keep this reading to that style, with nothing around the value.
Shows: 9
